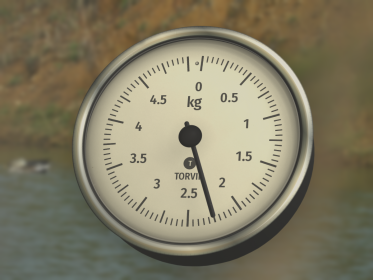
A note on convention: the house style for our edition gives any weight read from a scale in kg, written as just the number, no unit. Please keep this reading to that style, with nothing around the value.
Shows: 2.25
